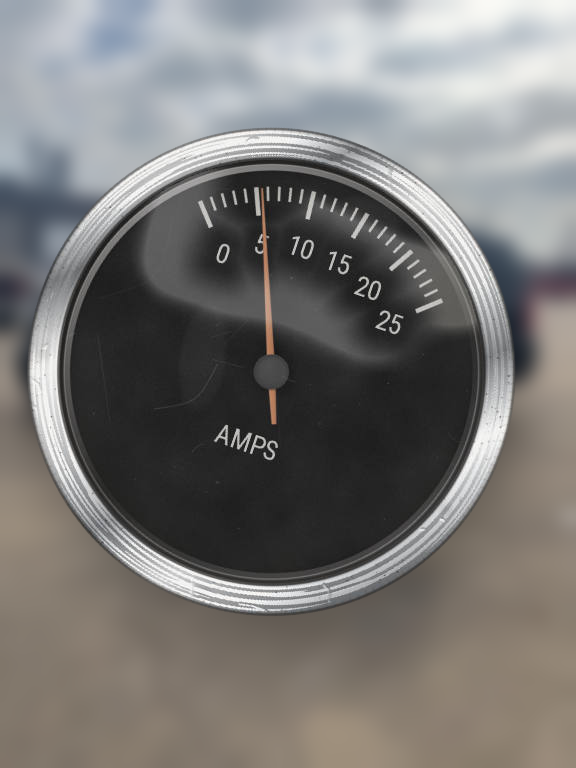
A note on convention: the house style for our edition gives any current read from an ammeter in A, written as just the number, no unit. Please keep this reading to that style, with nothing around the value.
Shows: 5.5
